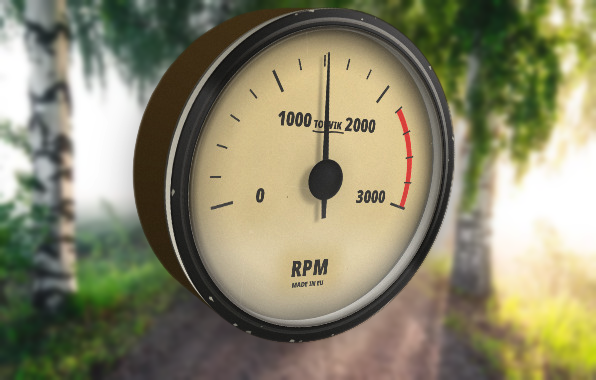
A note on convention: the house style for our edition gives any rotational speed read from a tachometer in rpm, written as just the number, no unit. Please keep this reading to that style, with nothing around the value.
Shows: 1400
